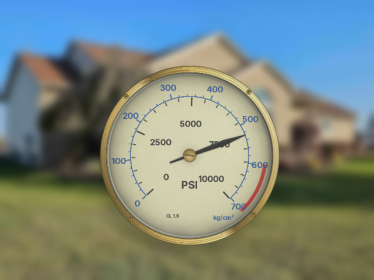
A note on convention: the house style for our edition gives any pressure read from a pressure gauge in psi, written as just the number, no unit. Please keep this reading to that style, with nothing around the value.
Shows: 7500
